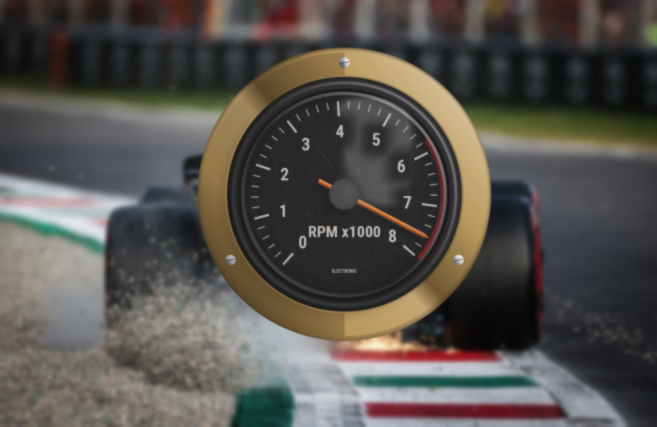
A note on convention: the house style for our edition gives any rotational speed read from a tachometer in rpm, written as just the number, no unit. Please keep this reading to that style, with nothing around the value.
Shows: 7600
